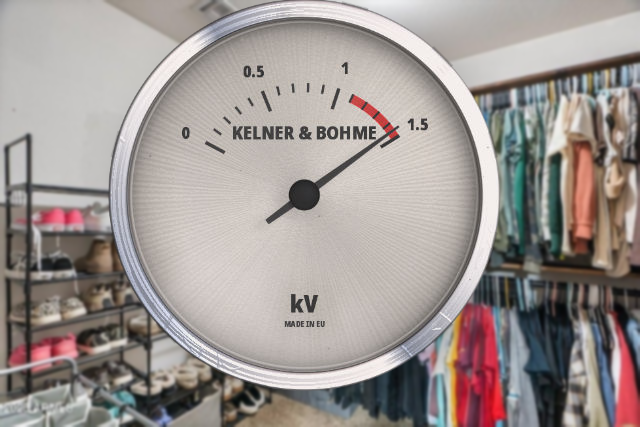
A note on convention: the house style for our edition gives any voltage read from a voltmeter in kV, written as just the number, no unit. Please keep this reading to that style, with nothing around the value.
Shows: 1.45
